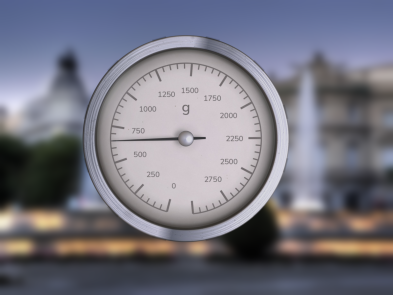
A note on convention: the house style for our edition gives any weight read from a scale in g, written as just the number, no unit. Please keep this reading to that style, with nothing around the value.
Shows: 650
